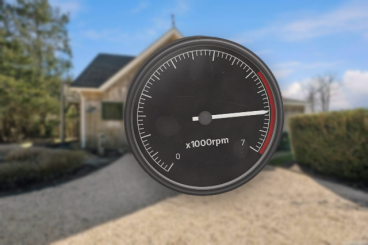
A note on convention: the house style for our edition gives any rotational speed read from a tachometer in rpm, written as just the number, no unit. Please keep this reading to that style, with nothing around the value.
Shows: 6000
